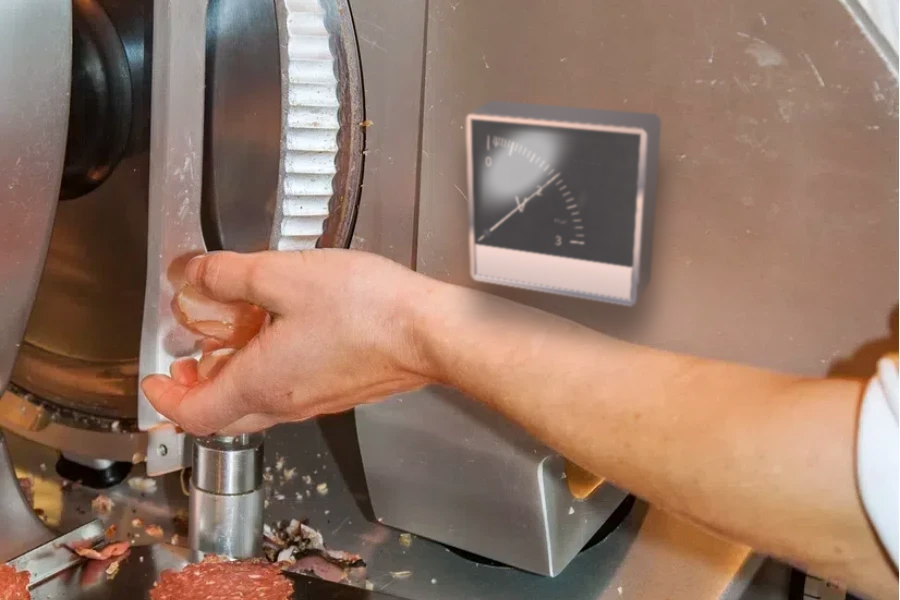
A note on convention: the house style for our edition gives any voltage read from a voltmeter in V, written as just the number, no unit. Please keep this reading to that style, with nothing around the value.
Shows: 2
